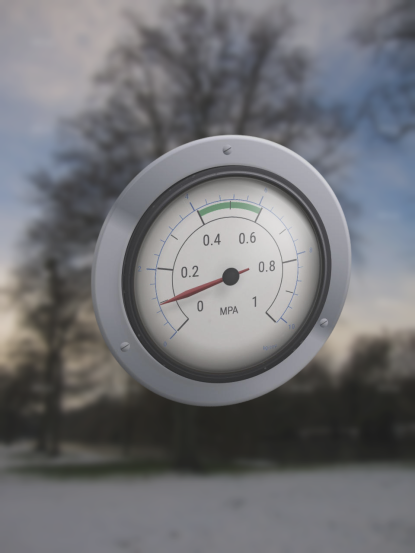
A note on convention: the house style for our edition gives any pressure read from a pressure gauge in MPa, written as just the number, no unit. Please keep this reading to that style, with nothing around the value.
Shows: 0.1
